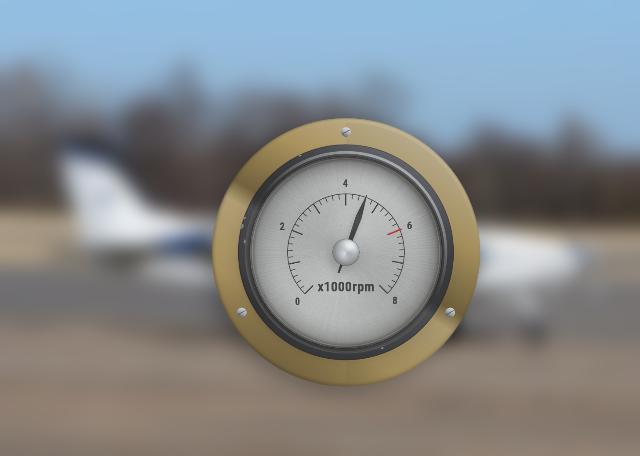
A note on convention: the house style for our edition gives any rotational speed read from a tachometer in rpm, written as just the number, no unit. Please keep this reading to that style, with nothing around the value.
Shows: 4600
